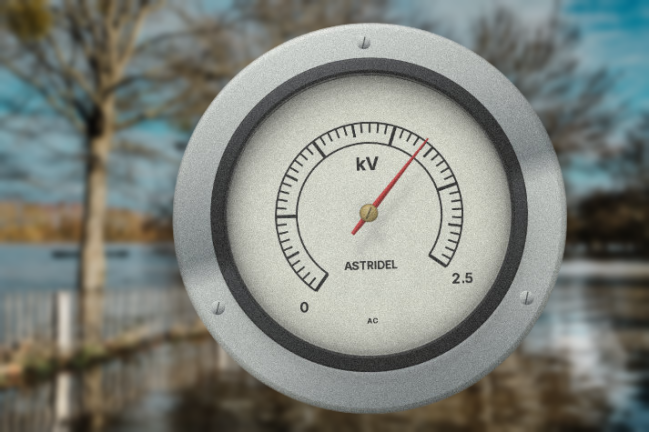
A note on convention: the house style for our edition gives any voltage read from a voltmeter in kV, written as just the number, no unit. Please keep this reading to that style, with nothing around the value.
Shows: 1.7
